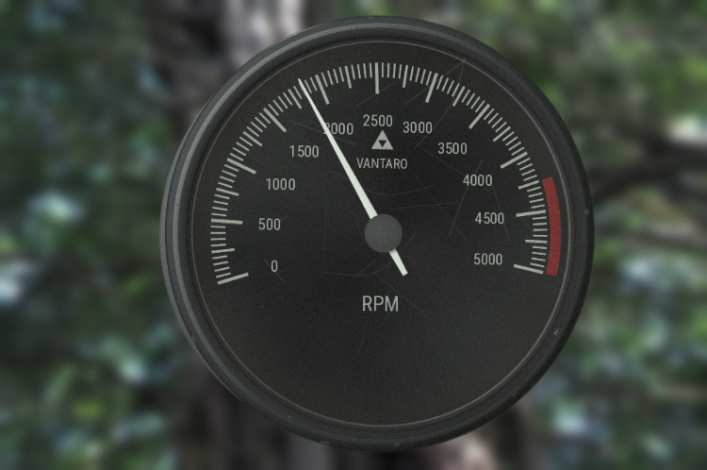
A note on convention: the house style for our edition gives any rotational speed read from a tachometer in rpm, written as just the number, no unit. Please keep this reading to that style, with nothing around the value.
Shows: 1850
